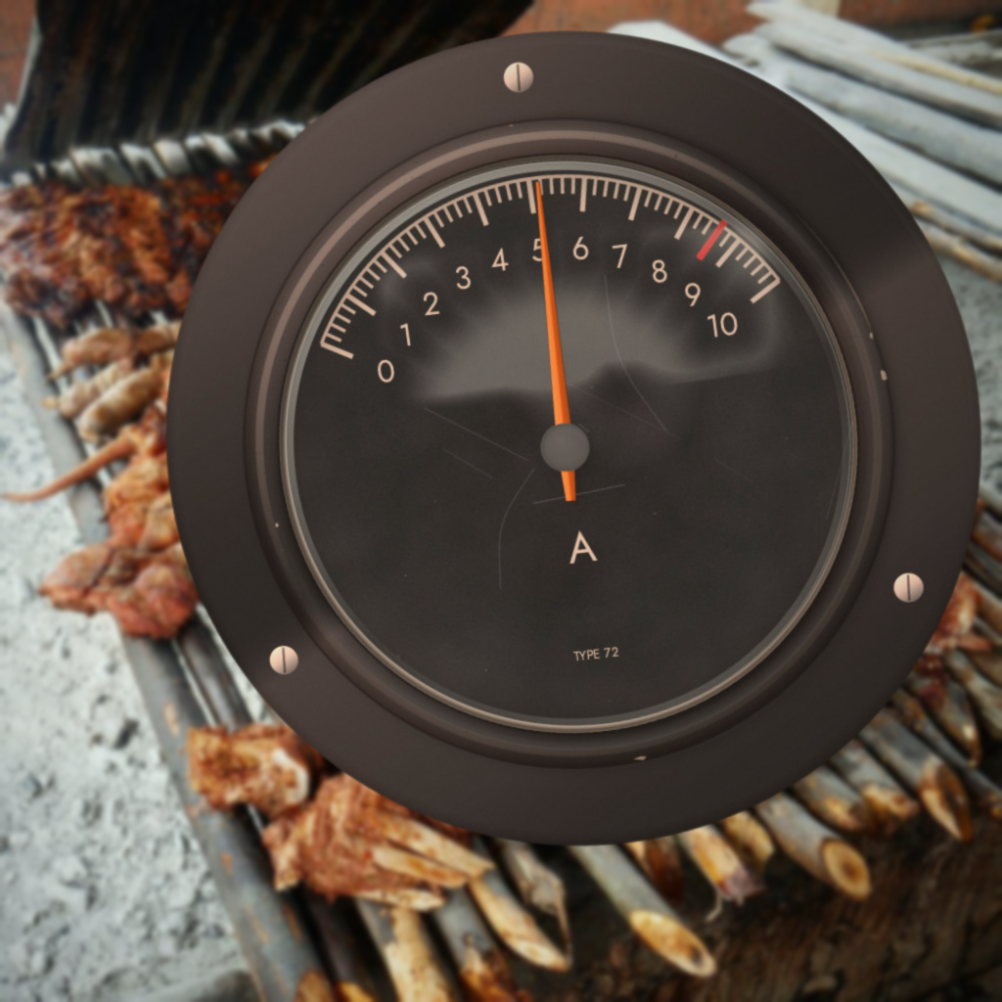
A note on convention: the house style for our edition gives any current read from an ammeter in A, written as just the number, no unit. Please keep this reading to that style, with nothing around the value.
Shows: 5.2
